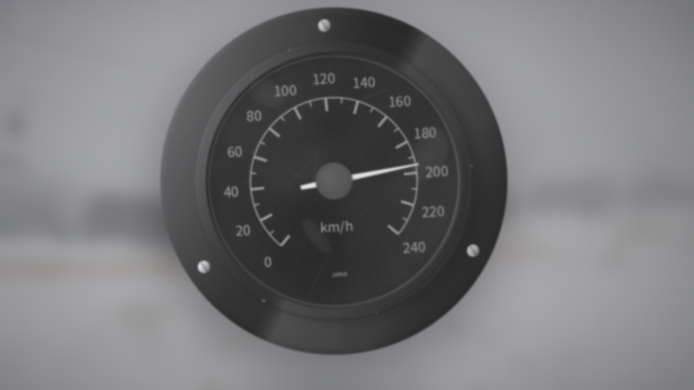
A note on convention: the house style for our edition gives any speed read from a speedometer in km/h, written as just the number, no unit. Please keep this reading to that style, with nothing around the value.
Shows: 195
